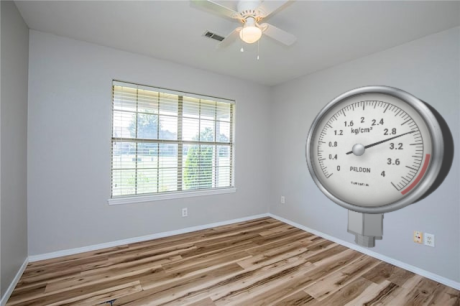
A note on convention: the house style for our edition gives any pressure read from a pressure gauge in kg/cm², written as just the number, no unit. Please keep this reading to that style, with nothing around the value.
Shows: 3
